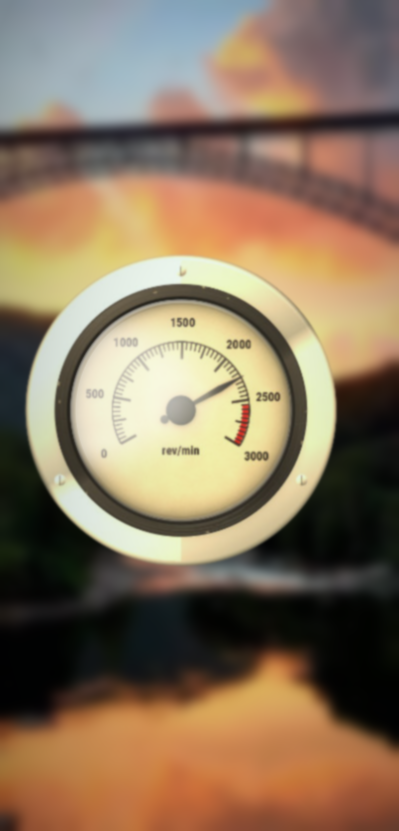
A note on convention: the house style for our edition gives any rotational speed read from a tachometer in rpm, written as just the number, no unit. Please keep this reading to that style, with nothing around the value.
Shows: 2250
